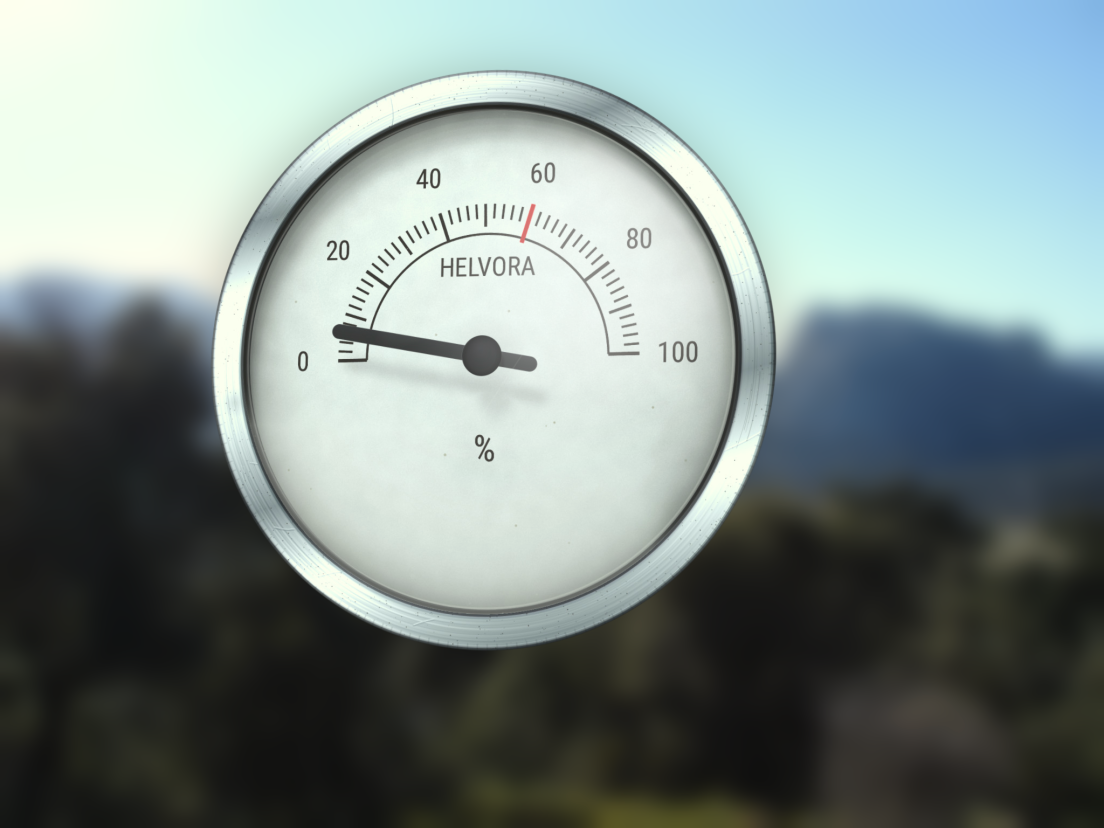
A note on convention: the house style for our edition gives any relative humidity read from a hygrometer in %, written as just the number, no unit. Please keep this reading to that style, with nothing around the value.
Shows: 6
